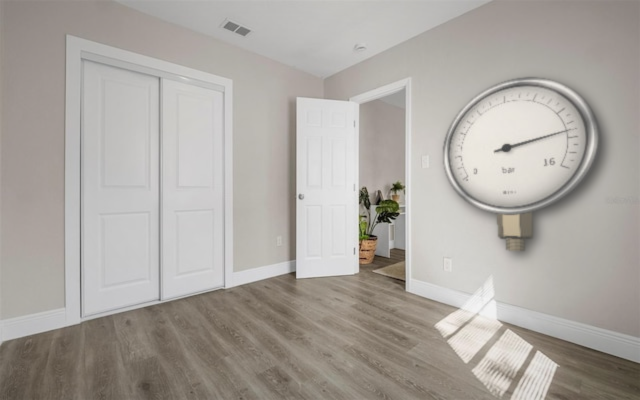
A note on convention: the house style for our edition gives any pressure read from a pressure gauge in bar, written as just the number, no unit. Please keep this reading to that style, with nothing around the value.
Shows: 13.5
